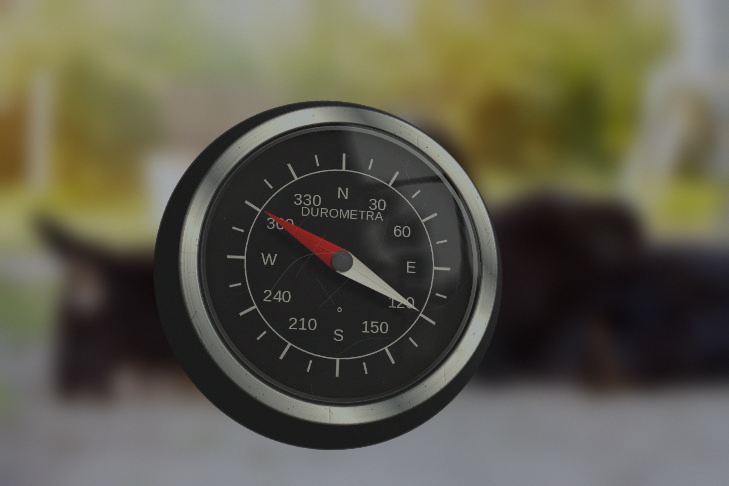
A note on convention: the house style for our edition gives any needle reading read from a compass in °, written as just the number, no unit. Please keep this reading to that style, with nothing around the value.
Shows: 300
